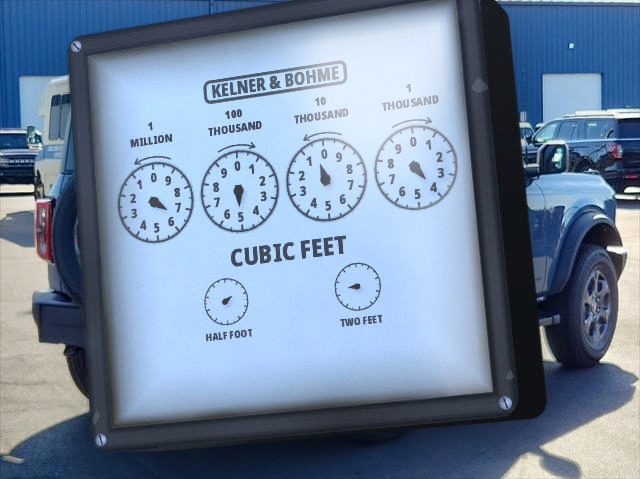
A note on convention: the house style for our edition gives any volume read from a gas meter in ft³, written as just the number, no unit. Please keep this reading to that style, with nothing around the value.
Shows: 650400
